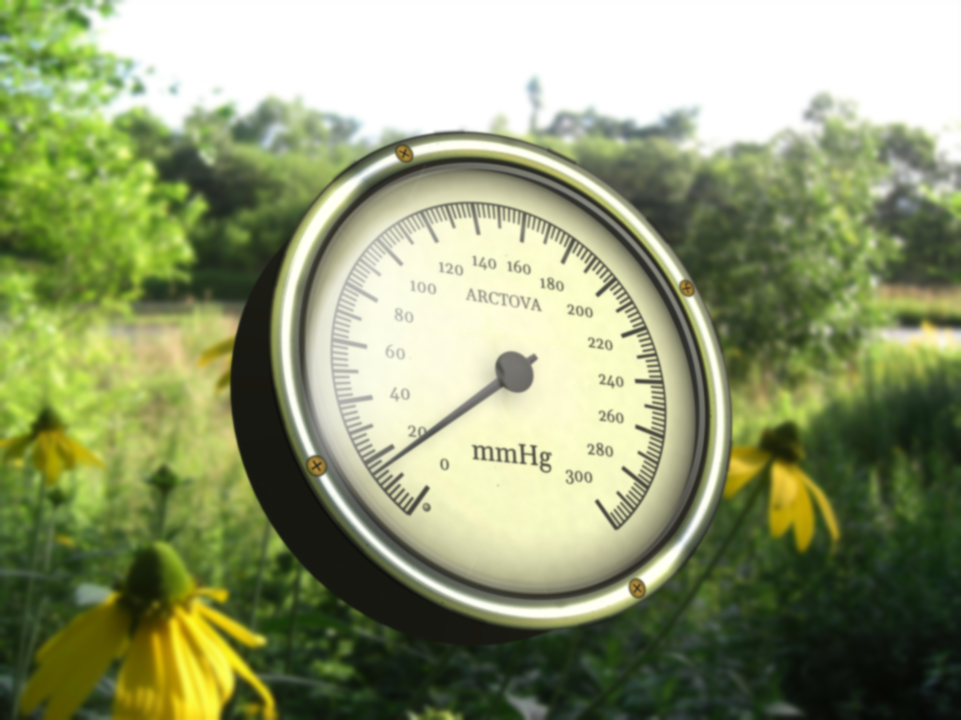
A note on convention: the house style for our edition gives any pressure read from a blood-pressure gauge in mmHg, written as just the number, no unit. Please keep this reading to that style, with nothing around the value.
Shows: 16
